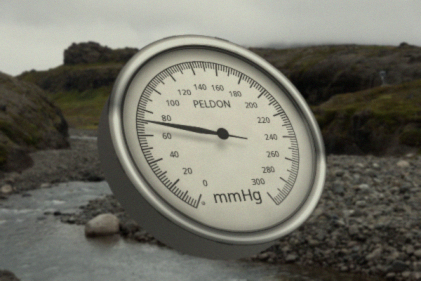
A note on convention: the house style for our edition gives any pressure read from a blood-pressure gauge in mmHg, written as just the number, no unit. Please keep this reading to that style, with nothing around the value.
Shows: 70
